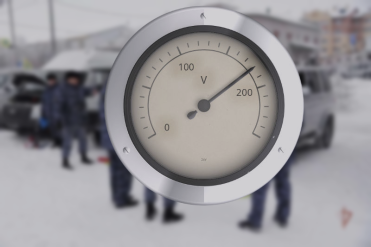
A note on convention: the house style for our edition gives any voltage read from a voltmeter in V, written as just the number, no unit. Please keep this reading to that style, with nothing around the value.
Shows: 180
